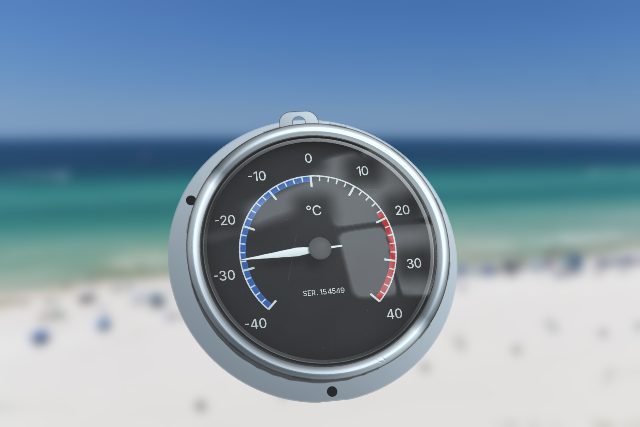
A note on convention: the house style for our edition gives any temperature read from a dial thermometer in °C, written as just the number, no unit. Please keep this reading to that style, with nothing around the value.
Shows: -28
